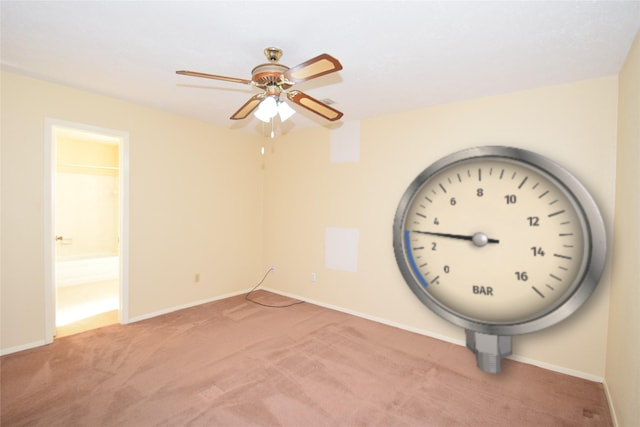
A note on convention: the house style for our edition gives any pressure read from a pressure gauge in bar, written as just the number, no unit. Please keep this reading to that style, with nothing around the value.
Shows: 3
